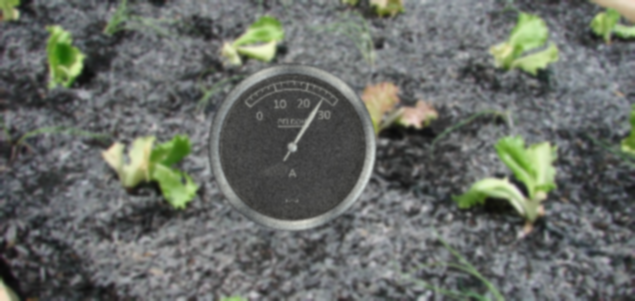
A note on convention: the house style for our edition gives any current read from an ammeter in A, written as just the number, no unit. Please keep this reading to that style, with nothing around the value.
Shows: 26
